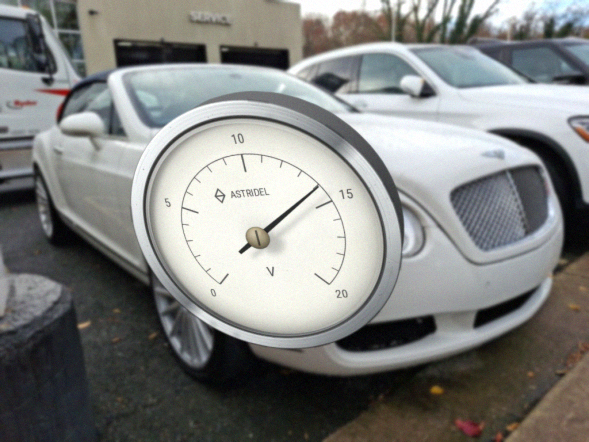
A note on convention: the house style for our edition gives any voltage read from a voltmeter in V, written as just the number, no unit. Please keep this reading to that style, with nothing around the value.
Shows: 14
